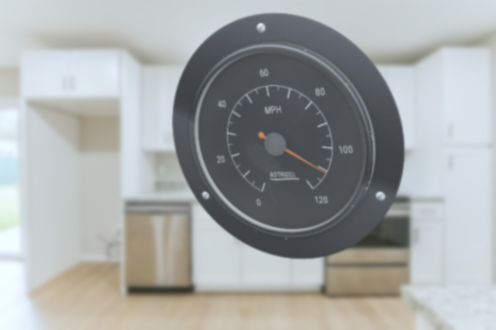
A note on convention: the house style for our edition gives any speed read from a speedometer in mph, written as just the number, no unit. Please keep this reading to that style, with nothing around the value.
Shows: 110
